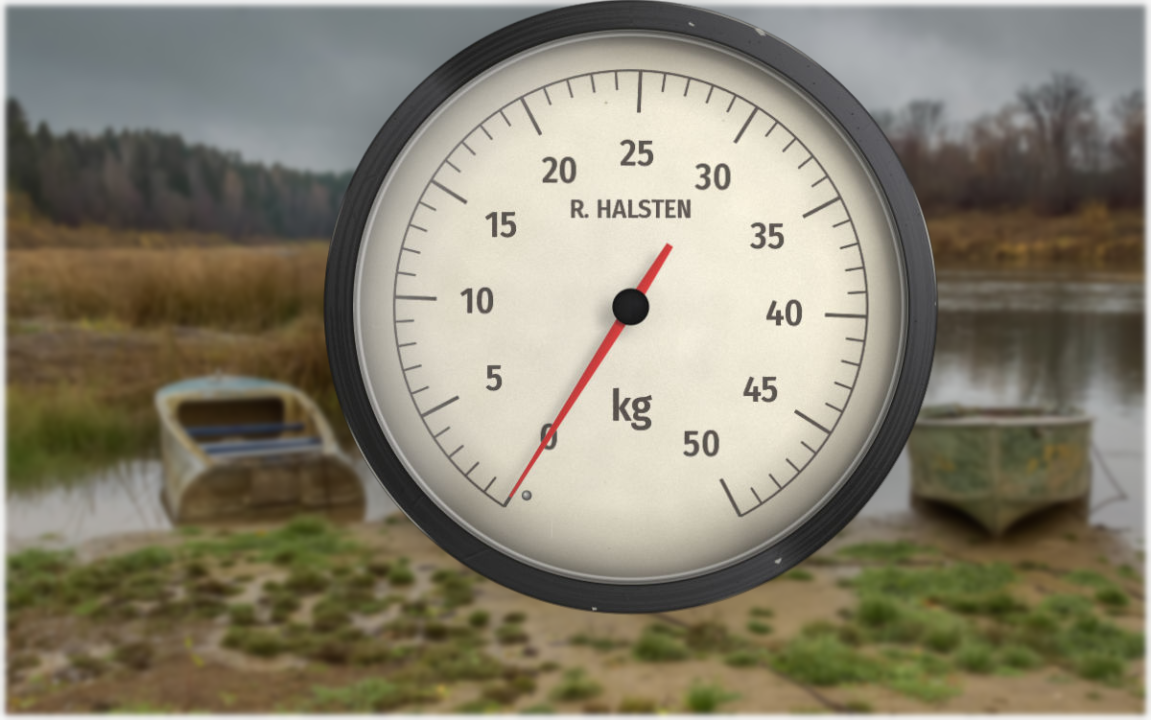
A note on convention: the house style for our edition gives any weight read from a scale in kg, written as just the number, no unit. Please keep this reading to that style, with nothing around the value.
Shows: 0
